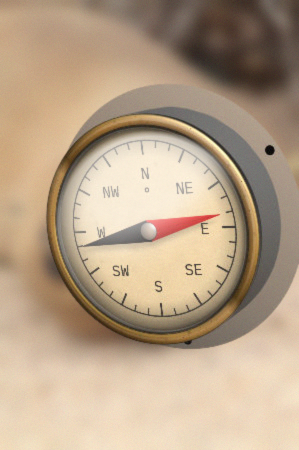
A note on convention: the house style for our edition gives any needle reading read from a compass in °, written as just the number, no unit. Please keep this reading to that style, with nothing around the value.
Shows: 80
